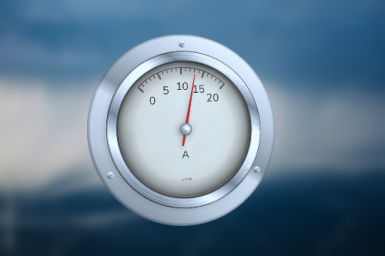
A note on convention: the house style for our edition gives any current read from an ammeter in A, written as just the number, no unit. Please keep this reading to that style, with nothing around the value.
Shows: 13
